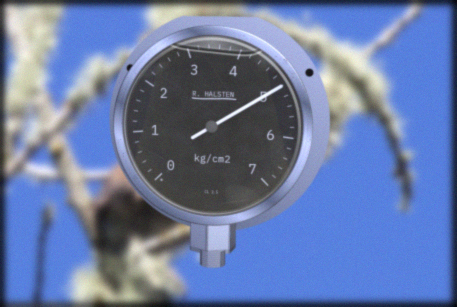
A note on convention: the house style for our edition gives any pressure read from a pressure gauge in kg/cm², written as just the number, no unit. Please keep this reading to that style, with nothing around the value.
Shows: 5
